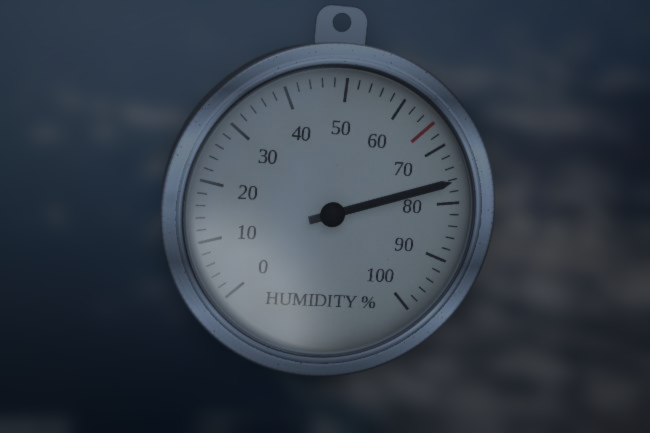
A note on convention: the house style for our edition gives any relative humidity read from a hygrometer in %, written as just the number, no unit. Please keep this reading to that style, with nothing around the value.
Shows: 76
